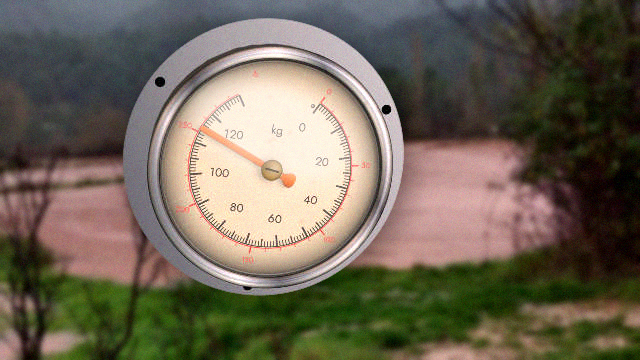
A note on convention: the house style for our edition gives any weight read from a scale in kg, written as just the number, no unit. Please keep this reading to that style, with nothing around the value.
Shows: 115
